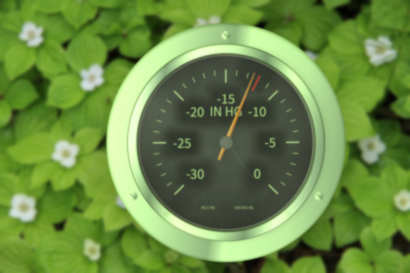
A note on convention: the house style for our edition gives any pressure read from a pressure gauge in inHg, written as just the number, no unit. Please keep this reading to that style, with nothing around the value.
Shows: -12.5
